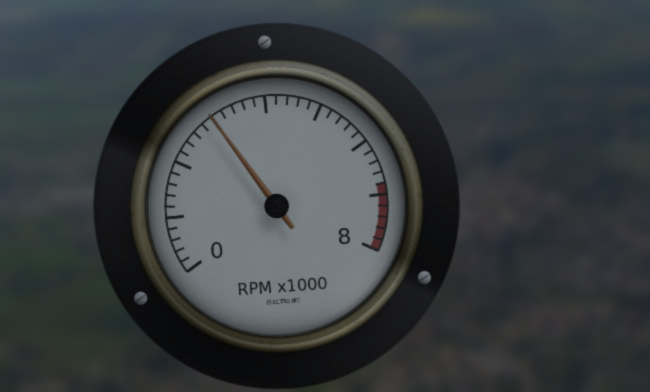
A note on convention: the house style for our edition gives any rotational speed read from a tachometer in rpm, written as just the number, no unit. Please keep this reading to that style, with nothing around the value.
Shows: 3000
